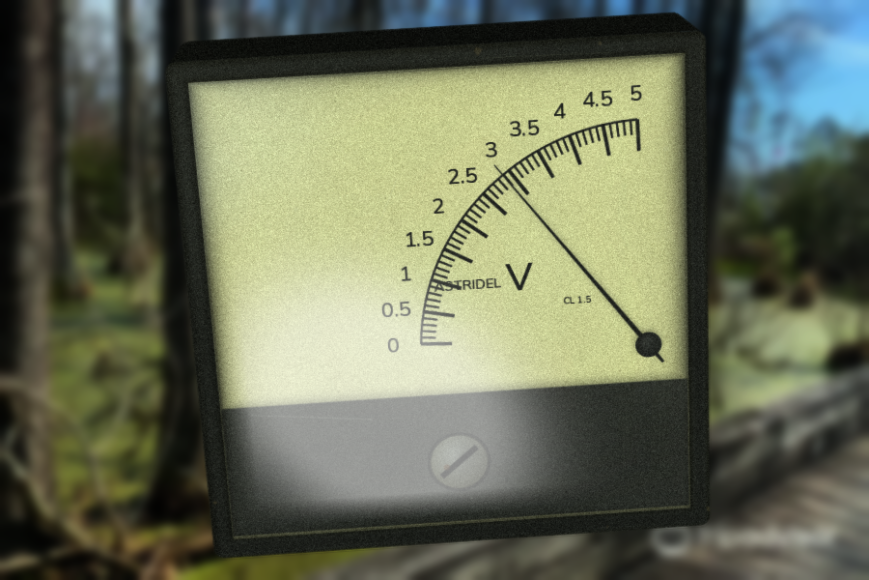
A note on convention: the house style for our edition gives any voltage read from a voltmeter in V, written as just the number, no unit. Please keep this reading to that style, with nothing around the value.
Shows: 2.9
